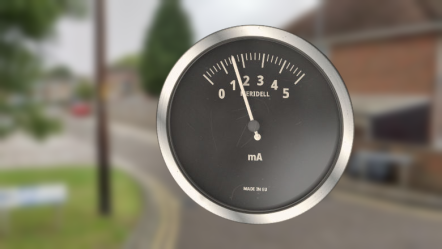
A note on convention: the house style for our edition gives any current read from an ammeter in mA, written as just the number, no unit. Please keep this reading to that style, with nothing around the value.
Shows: 1.6
